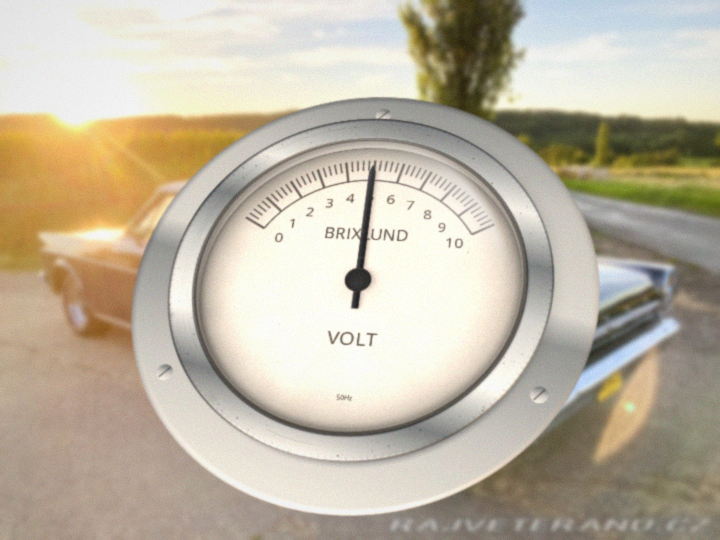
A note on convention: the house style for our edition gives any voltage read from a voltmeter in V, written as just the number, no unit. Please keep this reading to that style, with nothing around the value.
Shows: 5
